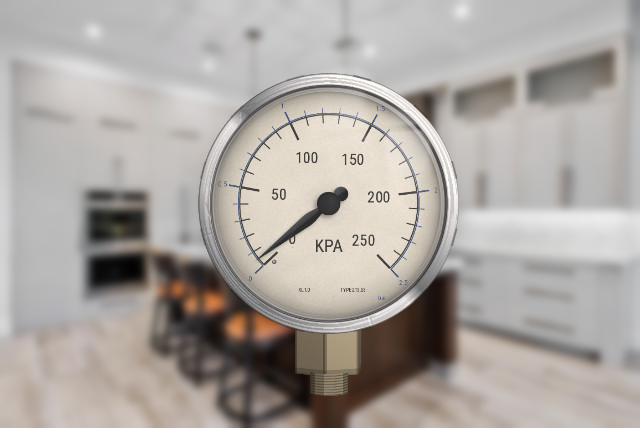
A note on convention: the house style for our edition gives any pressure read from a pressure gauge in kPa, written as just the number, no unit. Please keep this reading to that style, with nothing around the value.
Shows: 5
